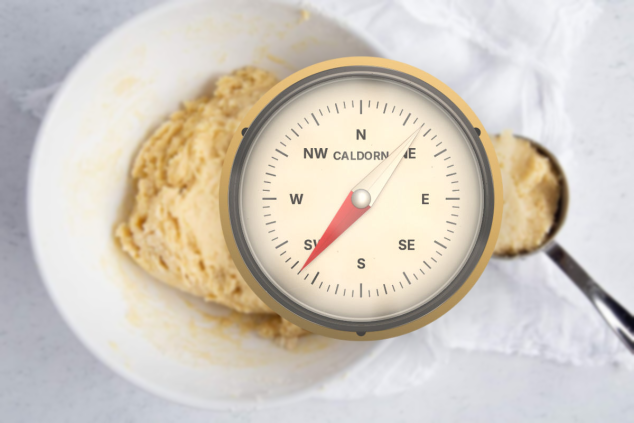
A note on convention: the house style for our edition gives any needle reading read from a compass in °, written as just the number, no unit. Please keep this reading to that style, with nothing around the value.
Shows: 220
